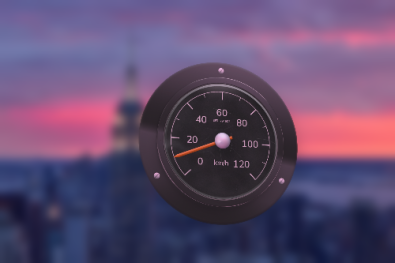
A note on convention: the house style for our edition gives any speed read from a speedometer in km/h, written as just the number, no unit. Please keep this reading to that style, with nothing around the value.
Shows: 10
